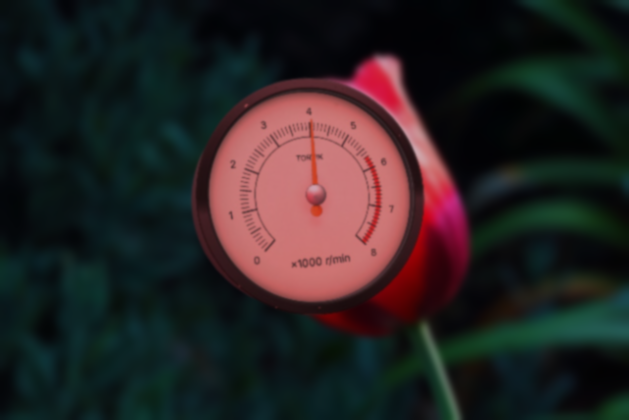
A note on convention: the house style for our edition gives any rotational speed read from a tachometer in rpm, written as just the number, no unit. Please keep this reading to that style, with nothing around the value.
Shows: 4000
